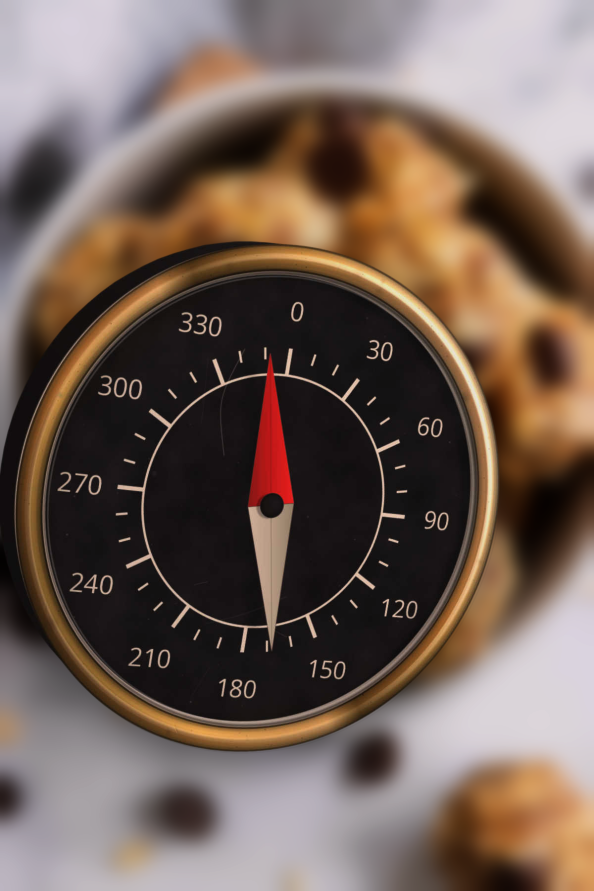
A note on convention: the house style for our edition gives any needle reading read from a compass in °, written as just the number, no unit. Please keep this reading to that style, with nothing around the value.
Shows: 350
